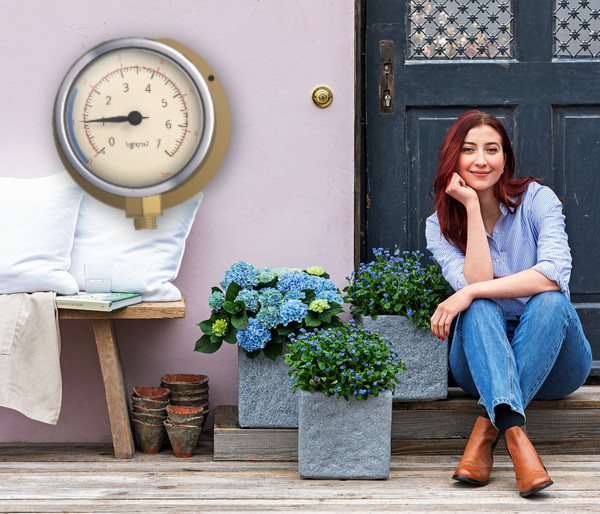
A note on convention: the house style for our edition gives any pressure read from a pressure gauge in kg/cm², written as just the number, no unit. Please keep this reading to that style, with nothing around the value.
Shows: 1
